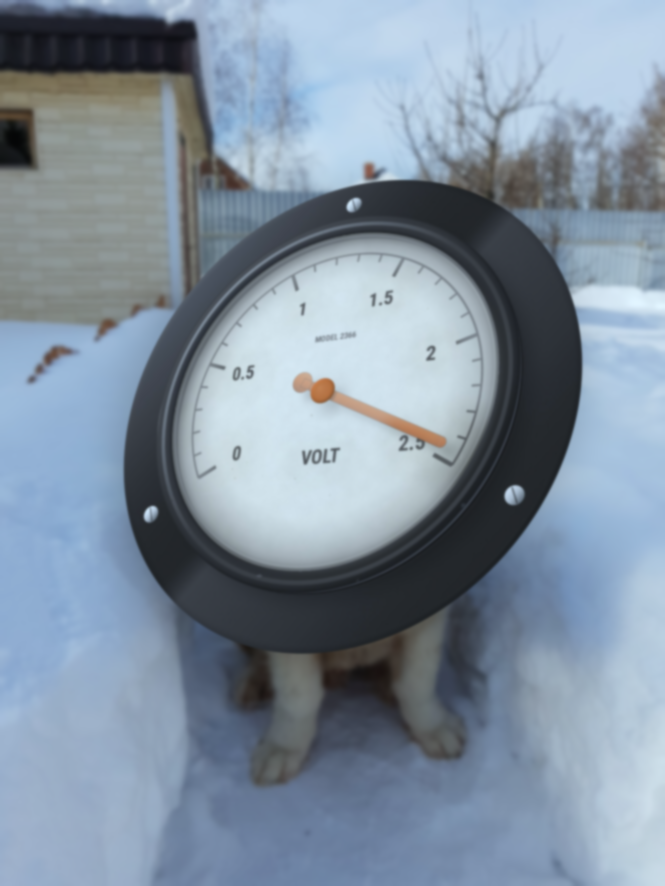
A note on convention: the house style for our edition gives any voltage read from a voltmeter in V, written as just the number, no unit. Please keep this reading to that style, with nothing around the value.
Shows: 2.45
